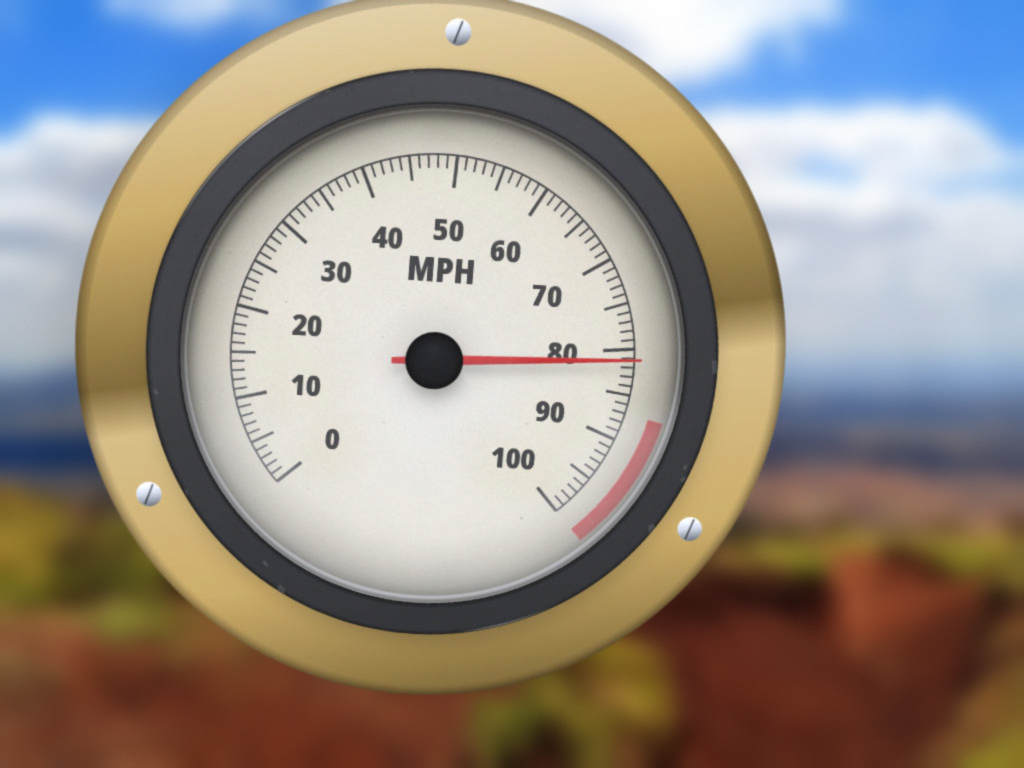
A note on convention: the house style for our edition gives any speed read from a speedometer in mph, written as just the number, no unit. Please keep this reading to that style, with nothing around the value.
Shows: 81
